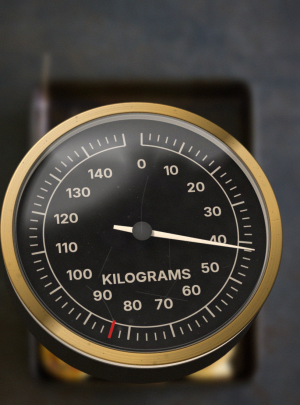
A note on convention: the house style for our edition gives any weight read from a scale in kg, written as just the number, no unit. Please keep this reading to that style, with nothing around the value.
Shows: 42
